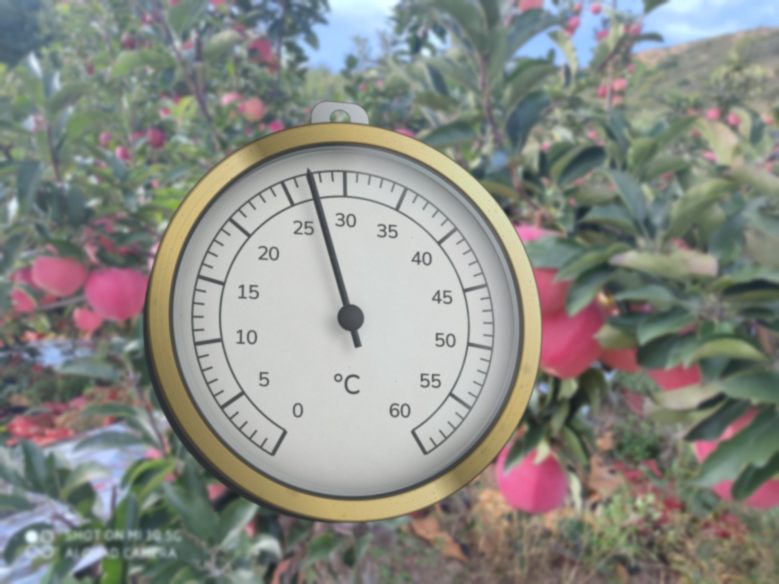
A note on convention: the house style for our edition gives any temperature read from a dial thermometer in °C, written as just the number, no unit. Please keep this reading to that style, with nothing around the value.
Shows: 27
